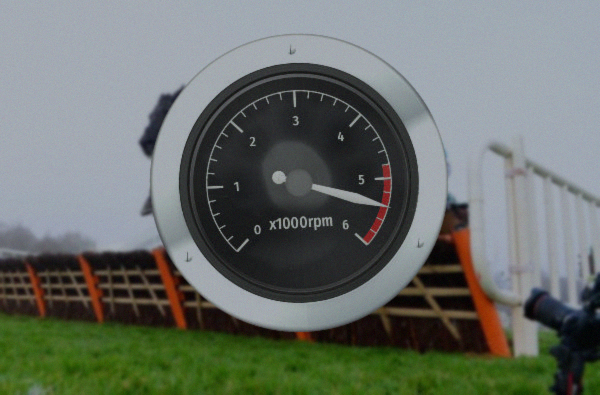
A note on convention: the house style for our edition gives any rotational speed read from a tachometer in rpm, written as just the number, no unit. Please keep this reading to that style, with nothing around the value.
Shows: 5400
